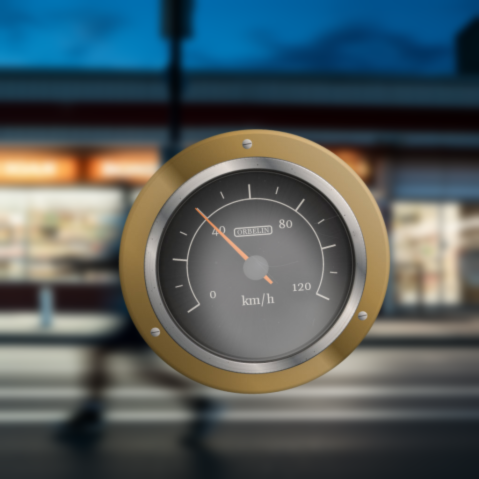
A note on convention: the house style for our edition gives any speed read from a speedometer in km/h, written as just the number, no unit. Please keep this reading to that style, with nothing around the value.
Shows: 40
